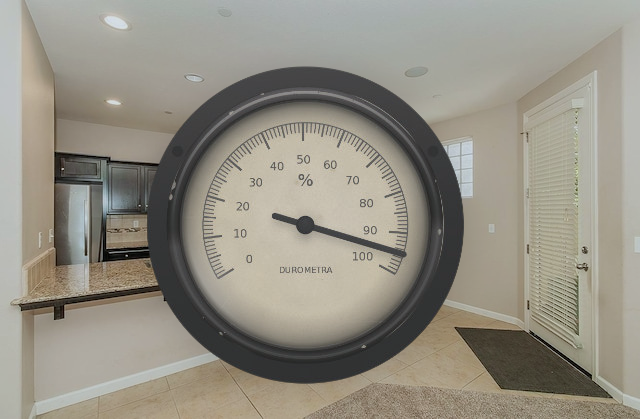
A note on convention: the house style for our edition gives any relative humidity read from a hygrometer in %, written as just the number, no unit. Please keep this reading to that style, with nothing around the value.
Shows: 95
